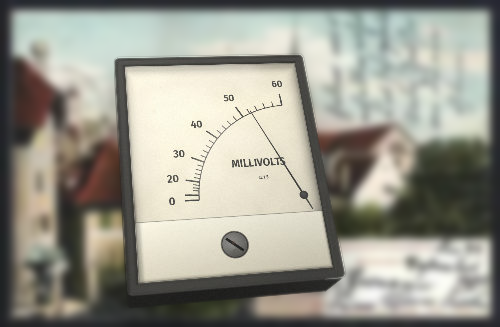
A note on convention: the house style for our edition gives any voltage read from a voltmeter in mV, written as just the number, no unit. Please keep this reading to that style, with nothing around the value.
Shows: 52
